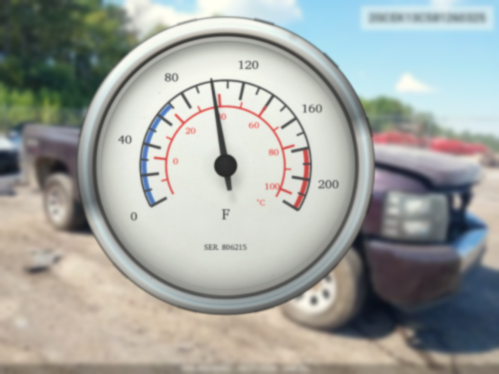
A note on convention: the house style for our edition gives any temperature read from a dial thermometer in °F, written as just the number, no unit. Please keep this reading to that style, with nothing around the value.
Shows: 100
